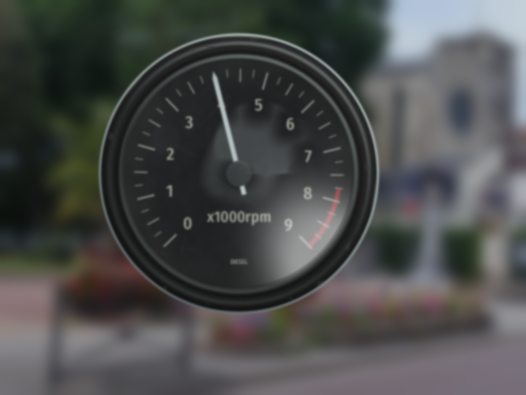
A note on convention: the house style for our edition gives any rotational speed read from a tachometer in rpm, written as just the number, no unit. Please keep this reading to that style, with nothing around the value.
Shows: 4000
